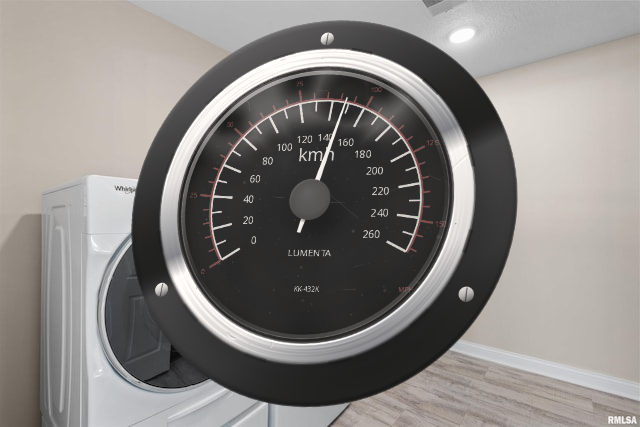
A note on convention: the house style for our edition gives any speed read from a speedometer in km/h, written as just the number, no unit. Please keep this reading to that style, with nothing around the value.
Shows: 150
